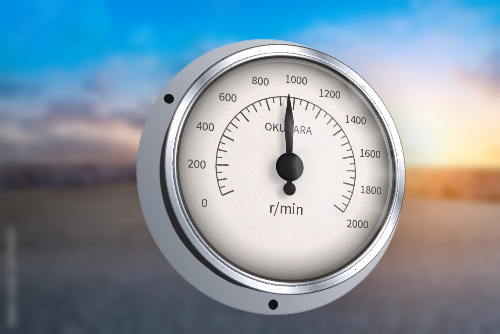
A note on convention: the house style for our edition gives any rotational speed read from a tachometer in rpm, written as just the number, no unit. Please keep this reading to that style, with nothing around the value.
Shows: 950
